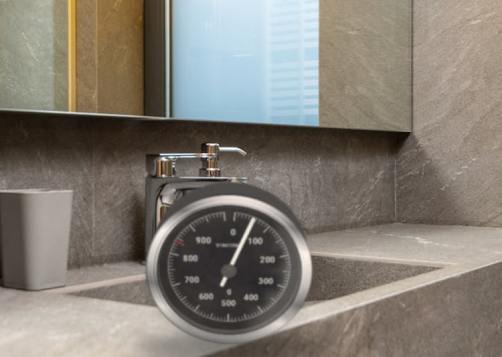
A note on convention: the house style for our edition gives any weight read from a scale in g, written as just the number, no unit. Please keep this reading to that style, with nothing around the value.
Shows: 50
